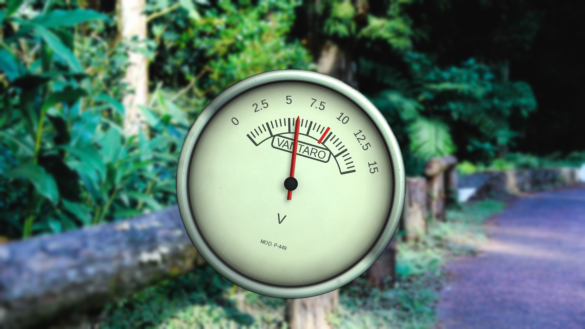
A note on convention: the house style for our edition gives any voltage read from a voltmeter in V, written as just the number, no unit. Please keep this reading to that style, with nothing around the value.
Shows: 6
